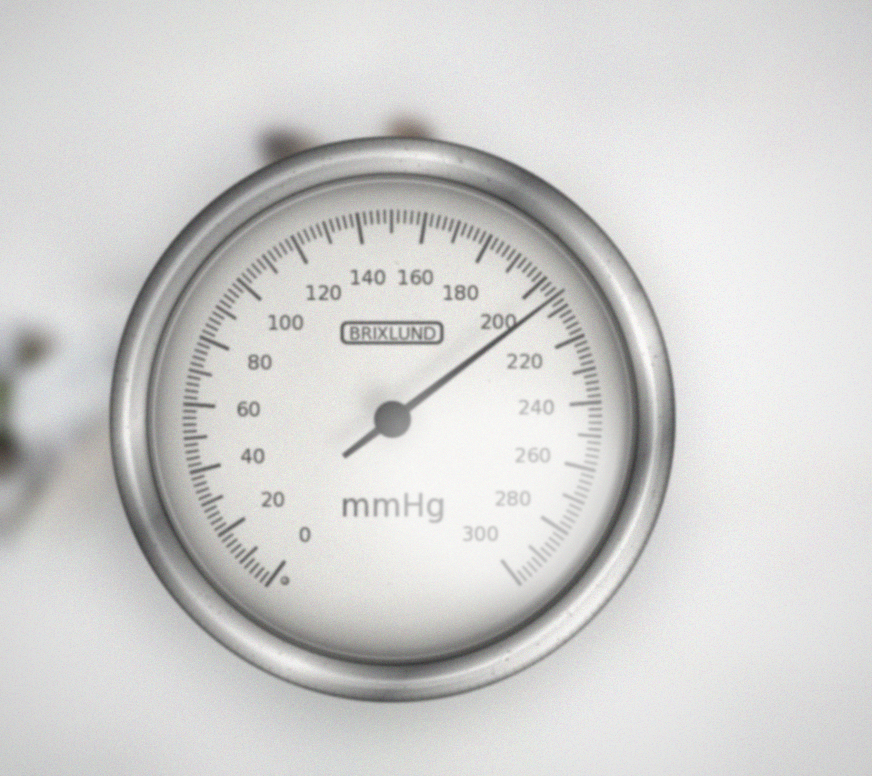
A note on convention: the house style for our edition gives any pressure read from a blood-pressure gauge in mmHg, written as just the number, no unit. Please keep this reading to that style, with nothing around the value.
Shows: 206
